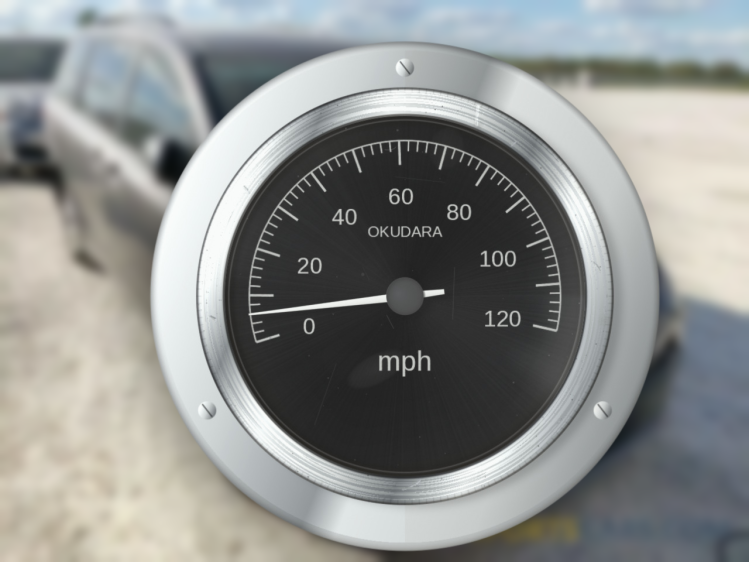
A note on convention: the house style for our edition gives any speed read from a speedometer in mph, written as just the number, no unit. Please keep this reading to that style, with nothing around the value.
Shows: 6
